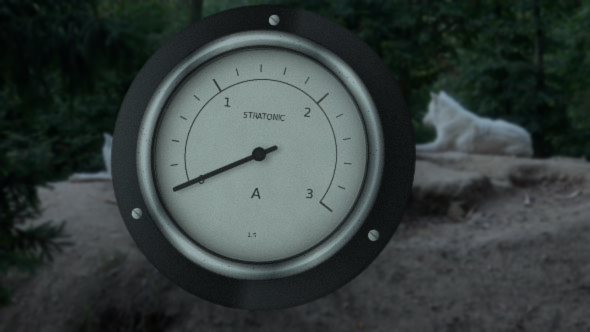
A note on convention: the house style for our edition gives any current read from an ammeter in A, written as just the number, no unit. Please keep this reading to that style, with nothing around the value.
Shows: 0
